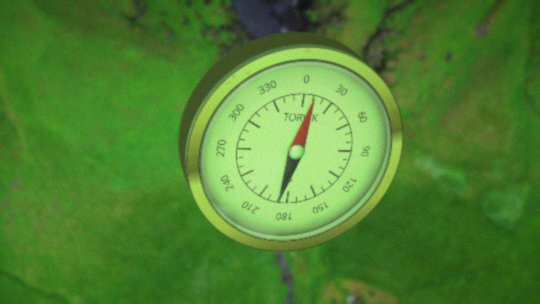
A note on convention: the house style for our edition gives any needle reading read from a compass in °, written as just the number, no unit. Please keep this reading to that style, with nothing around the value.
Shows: 10
